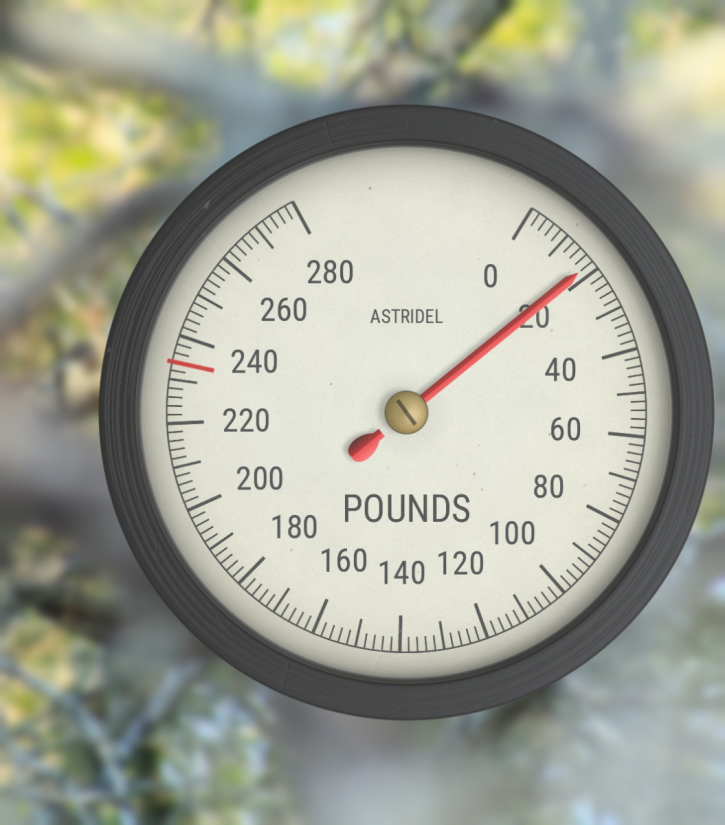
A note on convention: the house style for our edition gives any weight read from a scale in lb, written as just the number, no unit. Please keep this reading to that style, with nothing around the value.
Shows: 18
